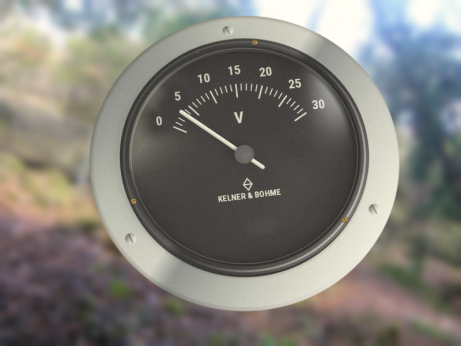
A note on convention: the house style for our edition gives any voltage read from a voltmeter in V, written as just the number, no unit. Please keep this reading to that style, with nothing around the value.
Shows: 3
